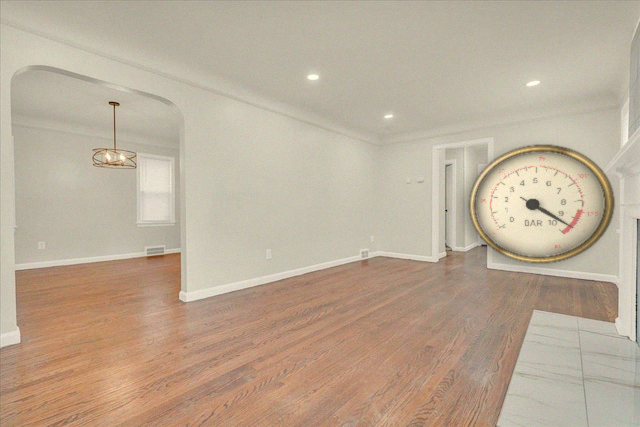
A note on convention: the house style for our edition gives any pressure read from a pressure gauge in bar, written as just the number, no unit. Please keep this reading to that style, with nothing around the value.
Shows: 9.5
